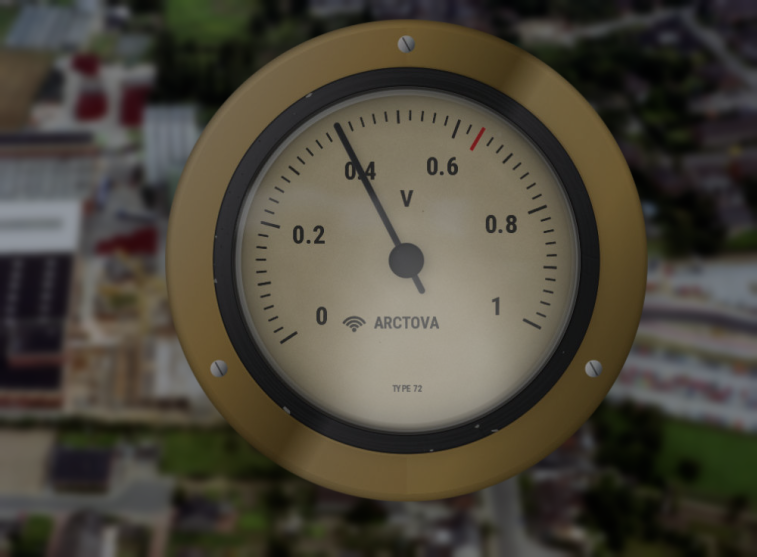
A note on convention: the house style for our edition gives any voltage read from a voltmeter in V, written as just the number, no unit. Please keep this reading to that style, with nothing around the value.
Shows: 0.4
